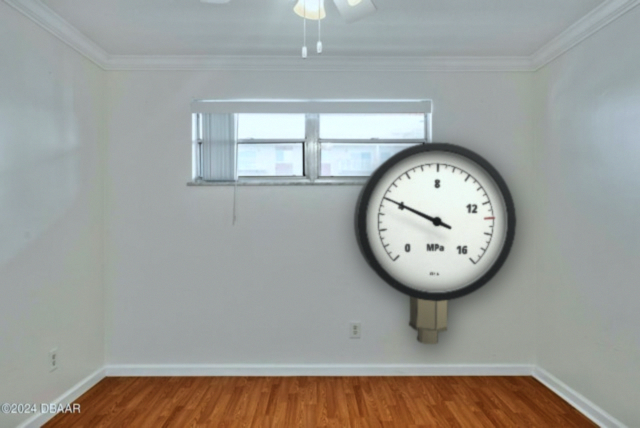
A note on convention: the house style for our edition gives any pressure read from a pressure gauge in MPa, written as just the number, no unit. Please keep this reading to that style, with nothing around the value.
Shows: 4
